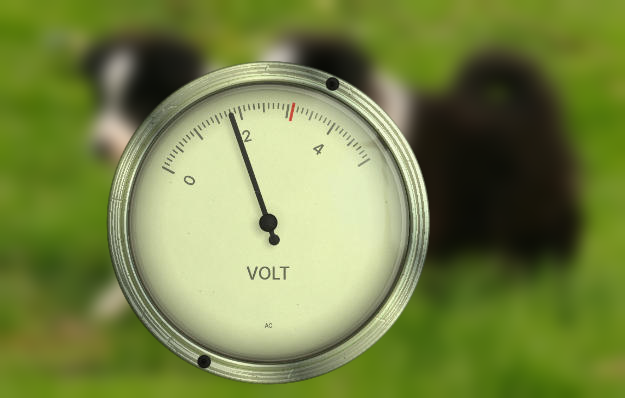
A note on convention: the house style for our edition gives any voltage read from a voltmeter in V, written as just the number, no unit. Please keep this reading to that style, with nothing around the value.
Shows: 1.8
